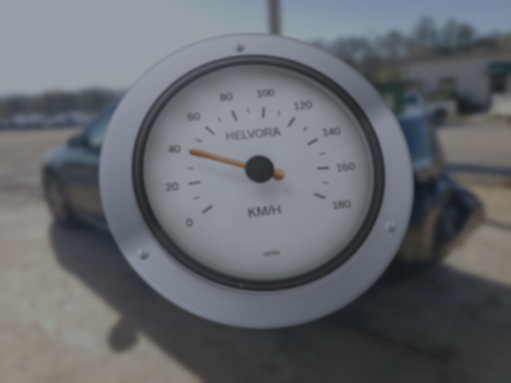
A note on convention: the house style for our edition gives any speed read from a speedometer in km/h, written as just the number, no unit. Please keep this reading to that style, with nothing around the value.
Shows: 40
